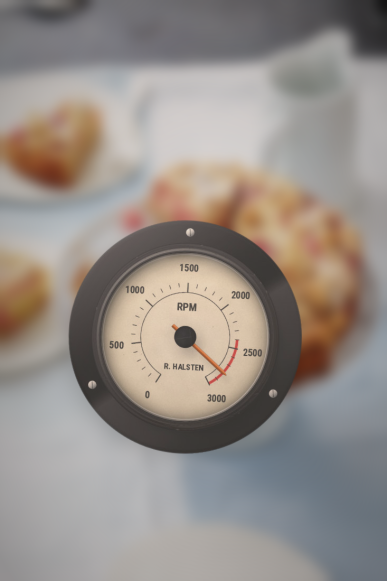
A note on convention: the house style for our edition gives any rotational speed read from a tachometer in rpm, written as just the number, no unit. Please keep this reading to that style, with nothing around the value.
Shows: 2800
